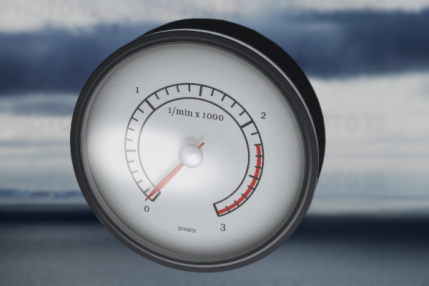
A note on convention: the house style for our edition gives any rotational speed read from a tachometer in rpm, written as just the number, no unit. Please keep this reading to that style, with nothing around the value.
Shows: 50
